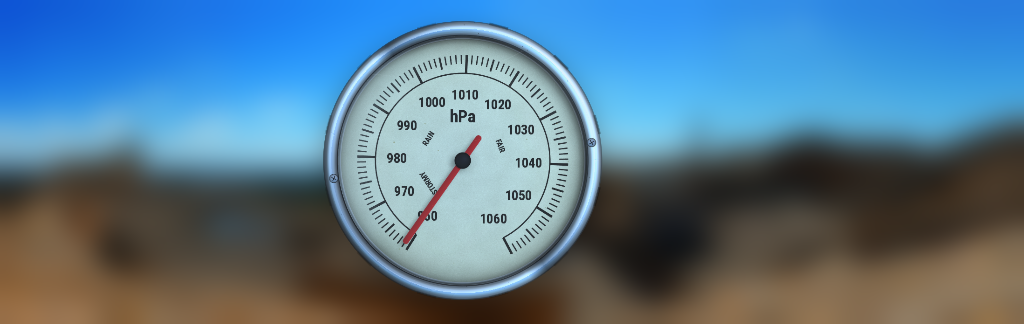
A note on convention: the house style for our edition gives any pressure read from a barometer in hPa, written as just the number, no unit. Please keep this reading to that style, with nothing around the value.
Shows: 961
